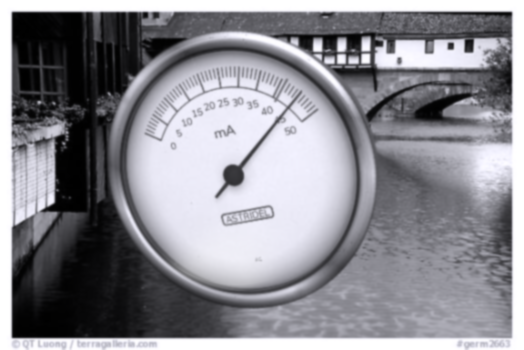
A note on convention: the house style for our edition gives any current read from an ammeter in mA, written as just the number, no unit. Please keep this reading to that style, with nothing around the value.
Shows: 45
